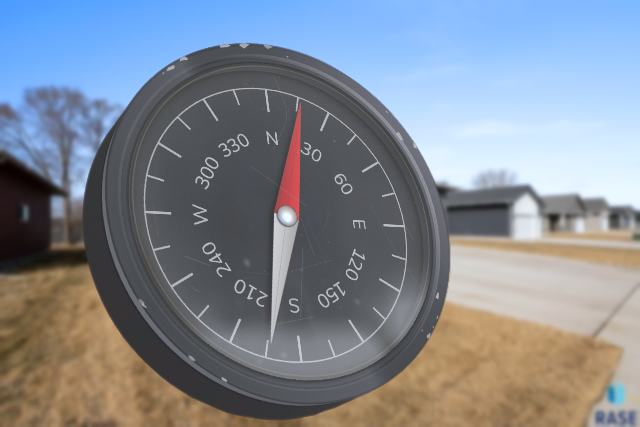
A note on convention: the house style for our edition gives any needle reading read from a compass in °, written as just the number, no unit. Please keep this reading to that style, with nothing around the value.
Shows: 15
